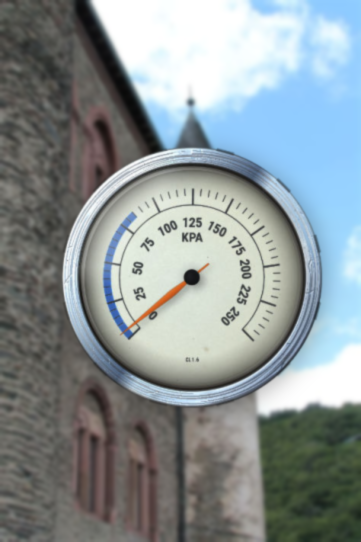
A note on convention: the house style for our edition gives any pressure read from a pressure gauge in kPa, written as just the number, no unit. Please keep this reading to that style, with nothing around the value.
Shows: 5
